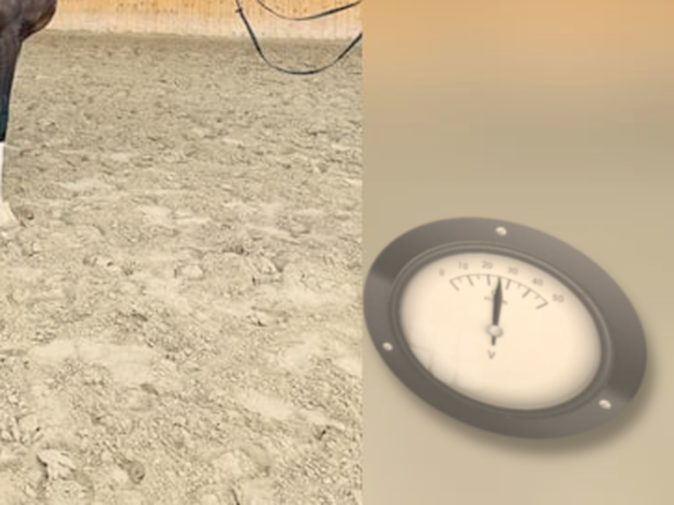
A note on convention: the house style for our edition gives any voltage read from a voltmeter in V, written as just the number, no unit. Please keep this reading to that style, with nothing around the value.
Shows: 25
